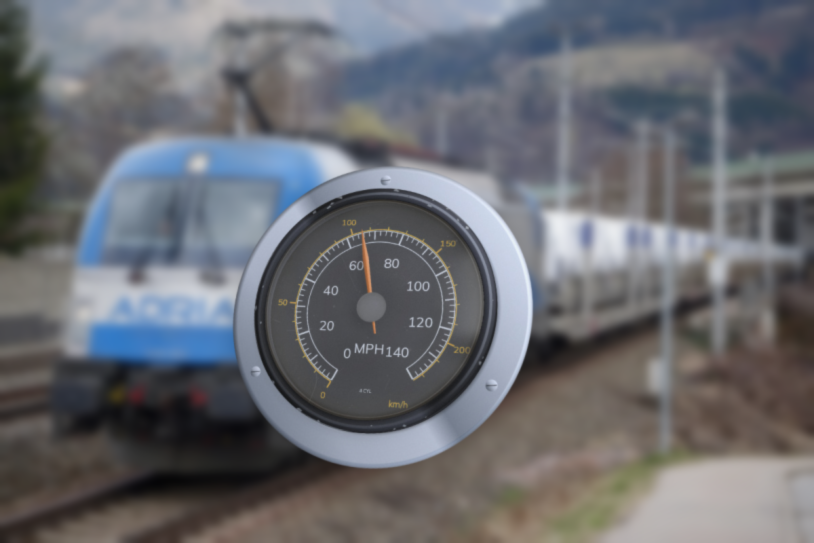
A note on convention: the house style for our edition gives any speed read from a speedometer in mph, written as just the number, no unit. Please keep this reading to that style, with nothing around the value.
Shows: 66
